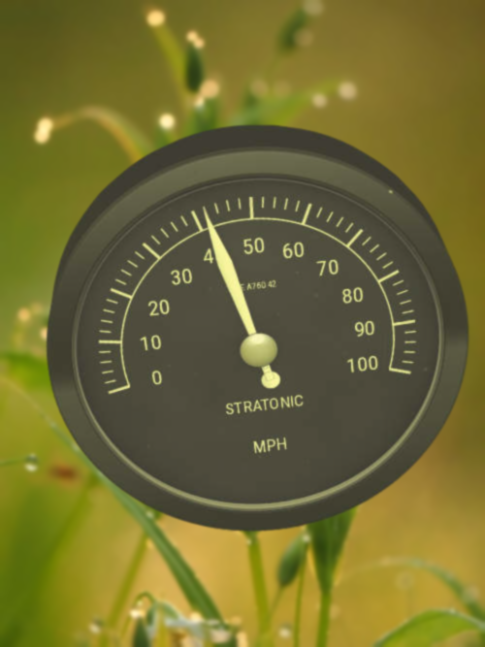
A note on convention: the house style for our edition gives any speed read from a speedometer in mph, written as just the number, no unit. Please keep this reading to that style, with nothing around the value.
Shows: 42
